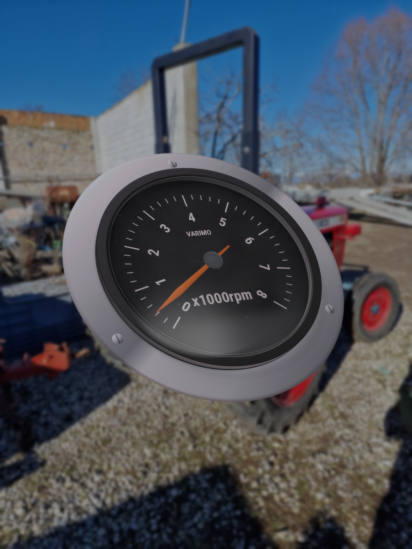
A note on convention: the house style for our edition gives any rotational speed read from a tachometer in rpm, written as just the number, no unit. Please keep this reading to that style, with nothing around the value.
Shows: 400
